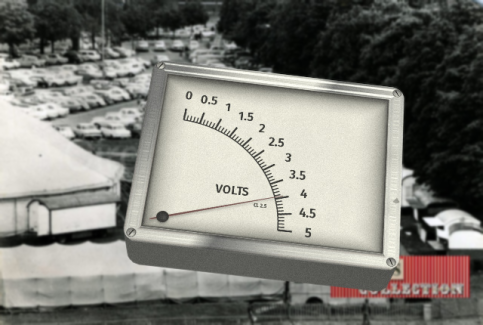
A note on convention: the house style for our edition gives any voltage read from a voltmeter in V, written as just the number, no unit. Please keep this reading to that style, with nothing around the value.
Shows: 4
